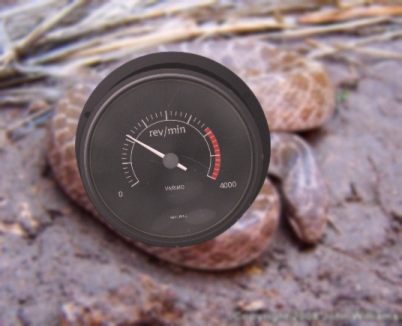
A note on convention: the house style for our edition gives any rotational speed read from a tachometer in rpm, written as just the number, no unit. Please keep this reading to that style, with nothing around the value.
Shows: 1100
